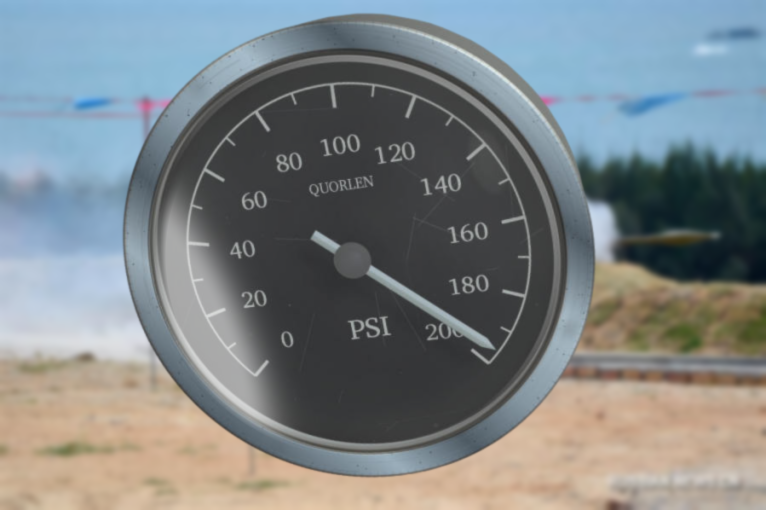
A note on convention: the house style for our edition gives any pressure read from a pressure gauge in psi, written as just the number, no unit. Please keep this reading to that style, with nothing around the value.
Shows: 195
